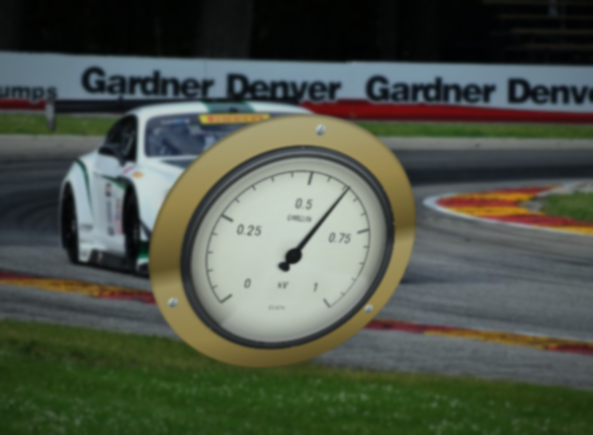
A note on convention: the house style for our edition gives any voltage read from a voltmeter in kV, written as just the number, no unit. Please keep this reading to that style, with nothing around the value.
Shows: 0.6
